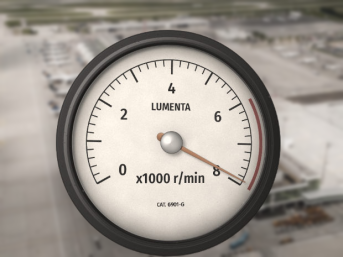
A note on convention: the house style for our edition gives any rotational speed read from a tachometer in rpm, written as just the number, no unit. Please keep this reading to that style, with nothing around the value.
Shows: 7900
